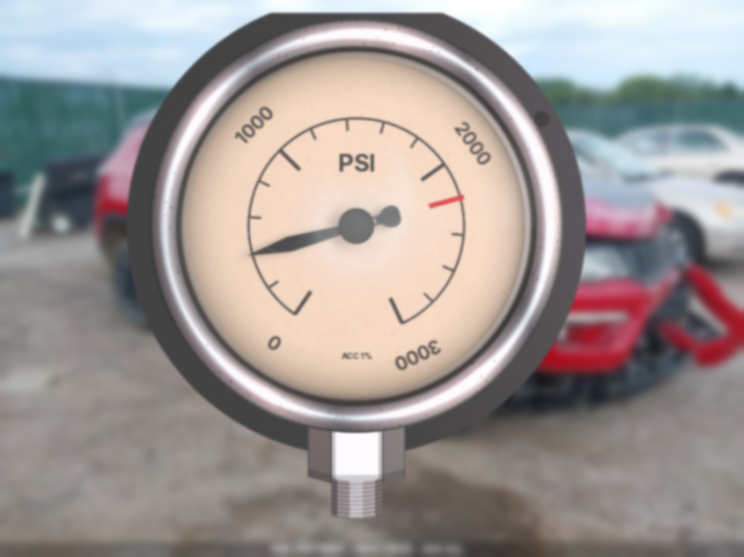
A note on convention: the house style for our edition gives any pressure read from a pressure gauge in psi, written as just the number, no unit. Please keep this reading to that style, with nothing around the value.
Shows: 400
